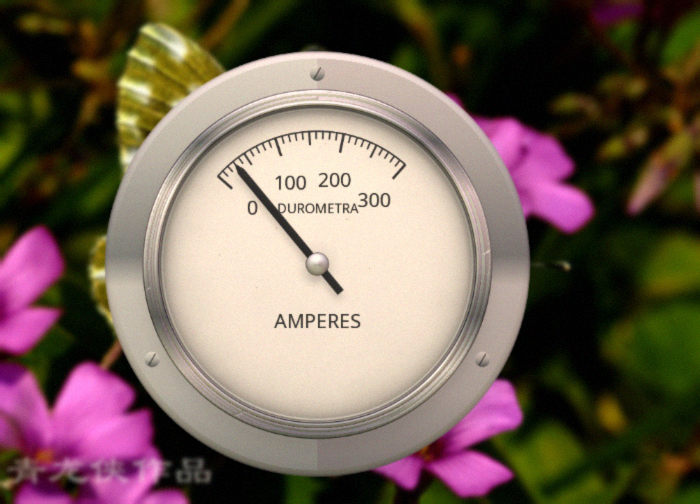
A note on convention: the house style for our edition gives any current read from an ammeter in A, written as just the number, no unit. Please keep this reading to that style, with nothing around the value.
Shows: 30
